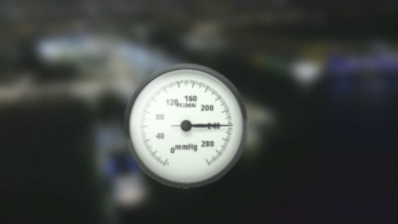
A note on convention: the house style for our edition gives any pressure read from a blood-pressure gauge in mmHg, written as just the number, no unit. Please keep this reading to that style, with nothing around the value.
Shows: 240
